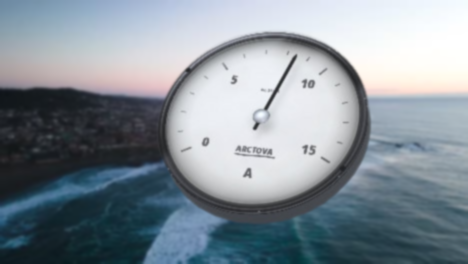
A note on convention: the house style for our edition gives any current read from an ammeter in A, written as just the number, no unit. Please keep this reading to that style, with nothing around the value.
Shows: 8.5
